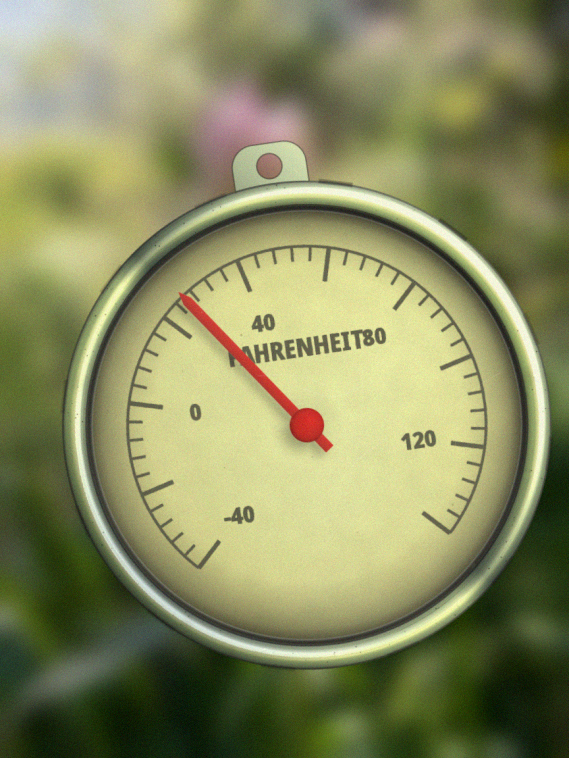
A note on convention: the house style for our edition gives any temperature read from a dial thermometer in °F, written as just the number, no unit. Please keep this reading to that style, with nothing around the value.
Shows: 26
